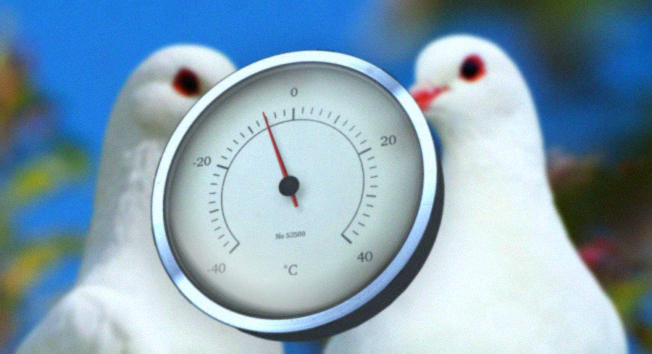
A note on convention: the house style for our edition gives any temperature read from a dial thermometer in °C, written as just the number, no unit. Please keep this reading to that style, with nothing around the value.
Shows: -6
